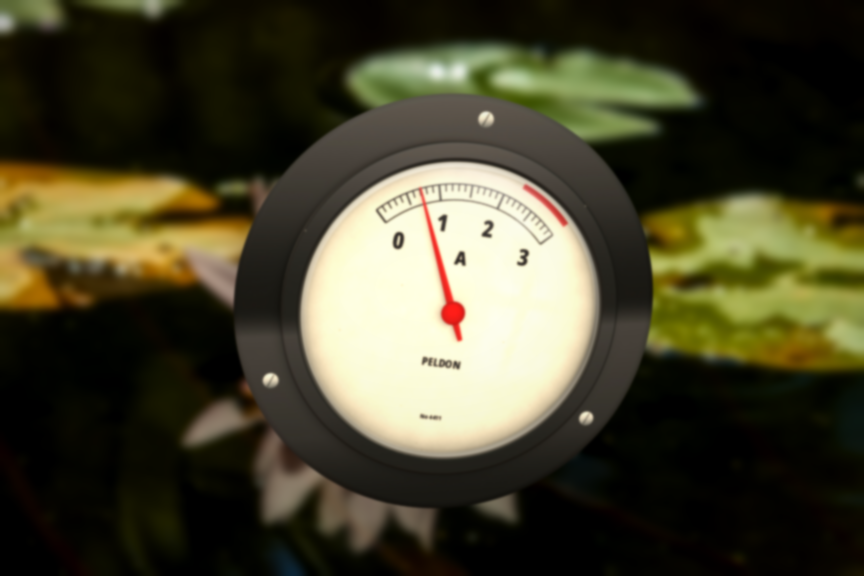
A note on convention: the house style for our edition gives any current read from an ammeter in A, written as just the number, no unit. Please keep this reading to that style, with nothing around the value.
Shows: 0.7
